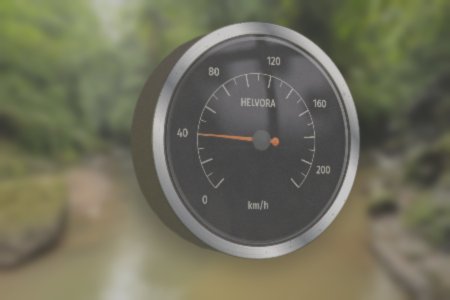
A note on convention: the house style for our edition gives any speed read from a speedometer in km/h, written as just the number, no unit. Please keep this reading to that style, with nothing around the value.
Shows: 40
